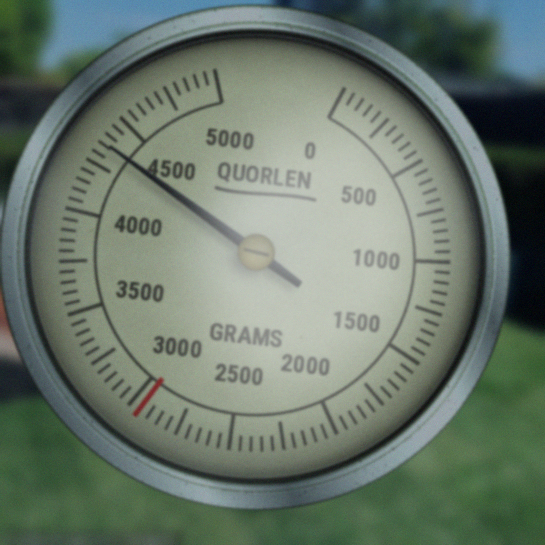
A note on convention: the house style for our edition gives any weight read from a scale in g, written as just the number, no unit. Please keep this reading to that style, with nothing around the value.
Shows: 4350
